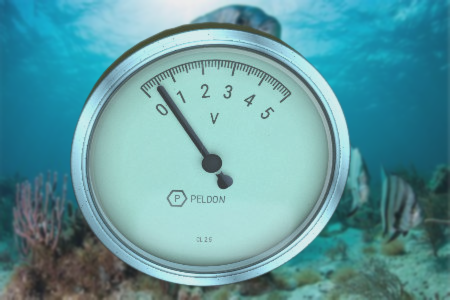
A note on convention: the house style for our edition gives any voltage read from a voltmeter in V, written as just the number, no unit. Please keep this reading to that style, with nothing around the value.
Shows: 0.5
